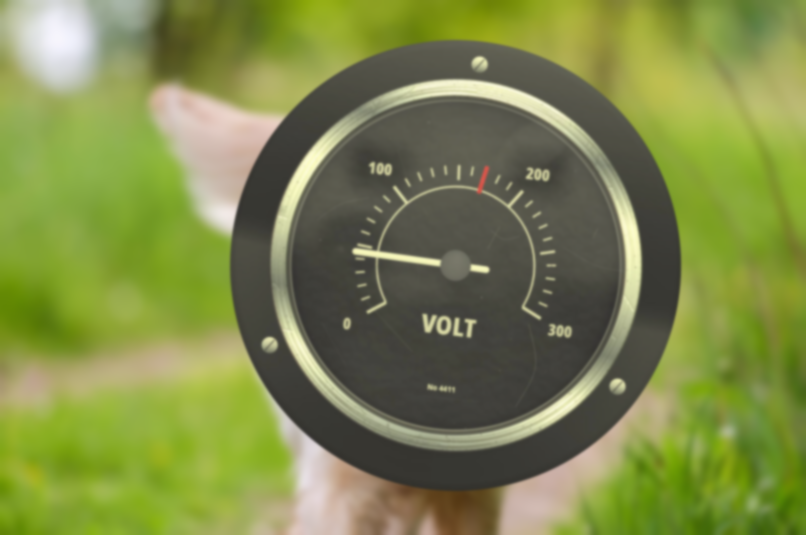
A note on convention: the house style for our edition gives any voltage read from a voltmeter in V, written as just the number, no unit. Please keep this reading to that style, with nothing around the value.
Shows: 45
